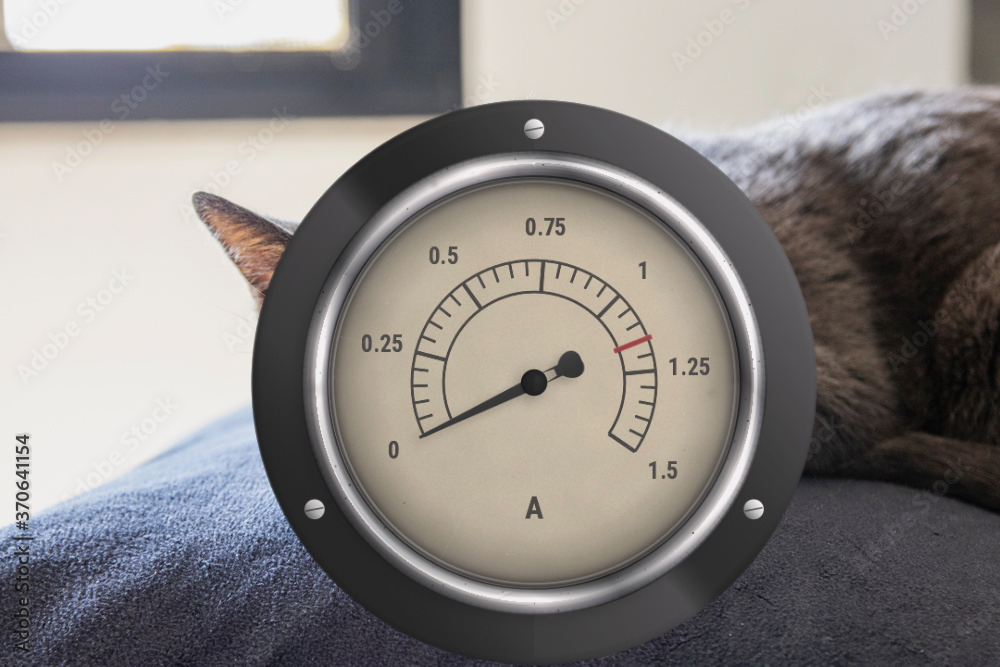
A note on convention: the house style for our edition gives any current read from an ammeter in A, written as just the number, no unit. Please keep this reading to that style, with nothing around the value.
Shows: 0
